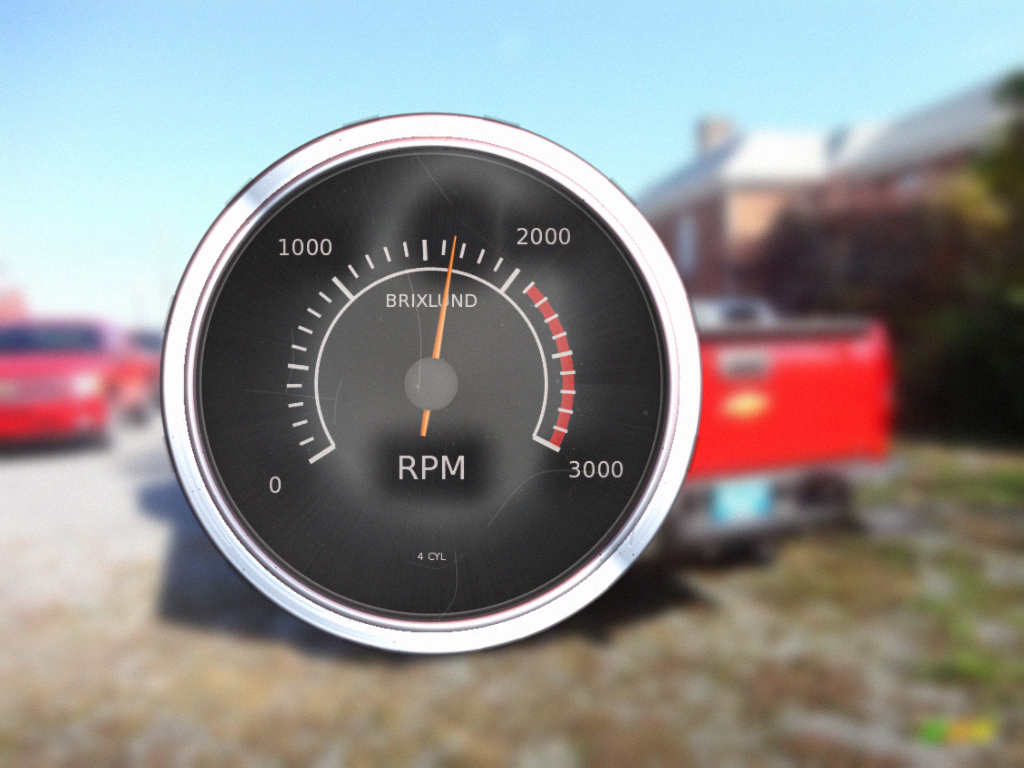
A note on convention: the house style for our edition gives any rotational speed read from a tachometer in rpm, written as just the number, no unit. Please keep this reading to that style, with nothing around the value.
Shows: 1650
